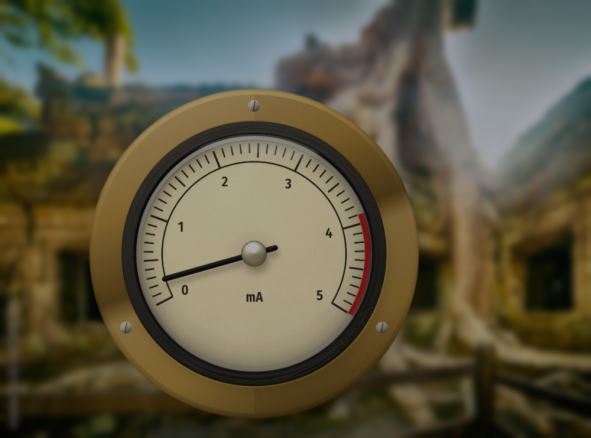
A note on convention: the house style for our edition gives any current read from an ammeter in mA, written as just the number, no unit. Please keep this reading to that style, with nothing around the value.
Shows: 0.25
